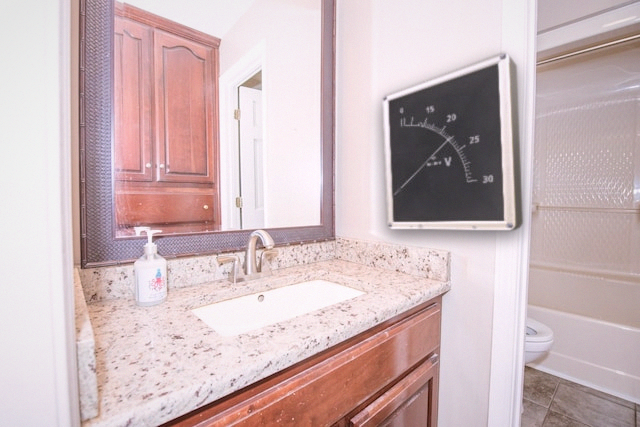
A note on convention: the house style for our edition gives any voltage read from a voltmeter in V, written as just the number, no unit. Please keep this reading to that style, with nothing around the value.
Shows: 22.5
